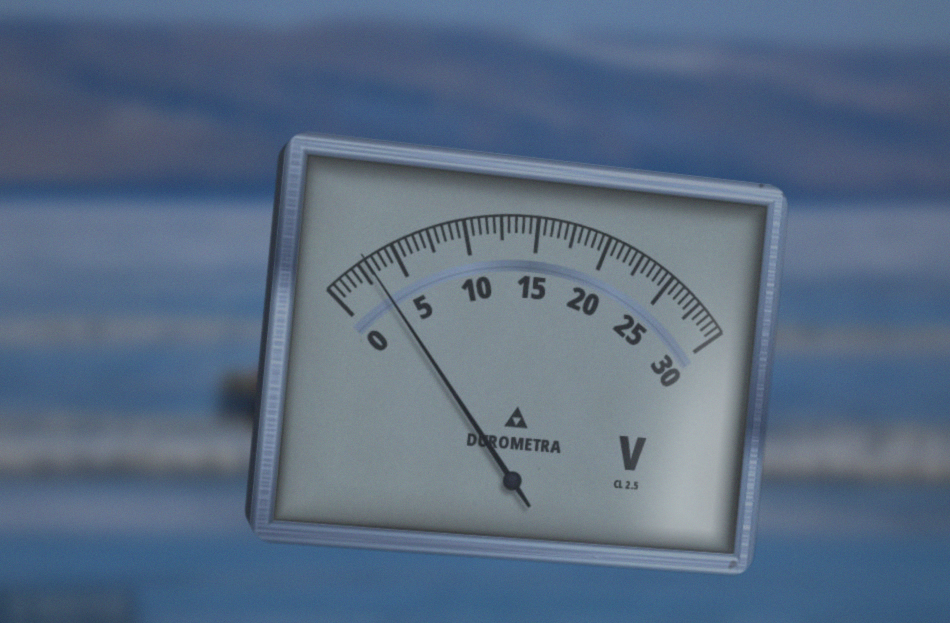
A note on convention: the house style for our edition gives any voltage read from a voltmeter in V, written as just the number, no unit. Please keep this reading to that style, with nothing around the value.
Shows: 3
